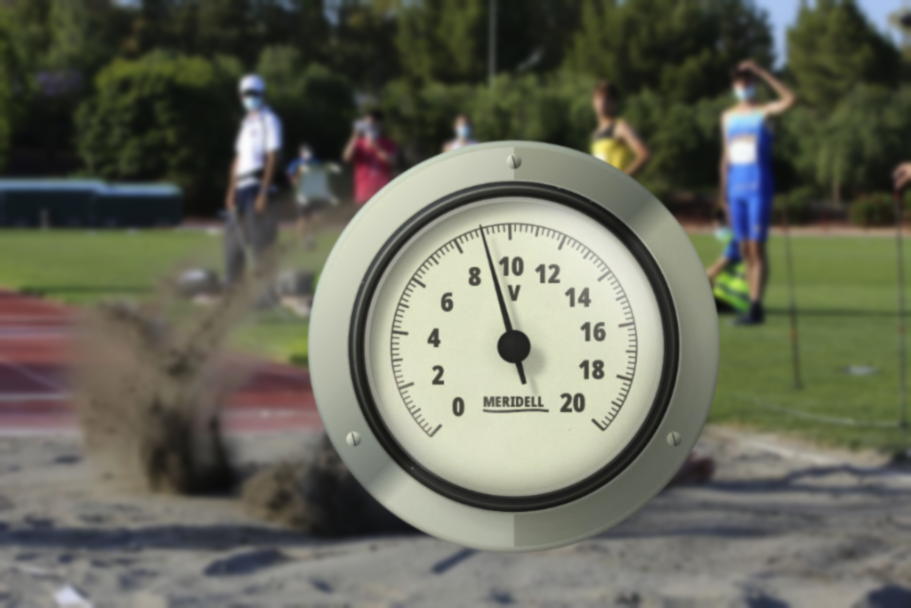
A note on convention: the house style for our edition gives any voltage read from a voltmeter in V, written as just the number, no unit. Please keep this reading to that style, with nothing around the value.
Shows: 9
